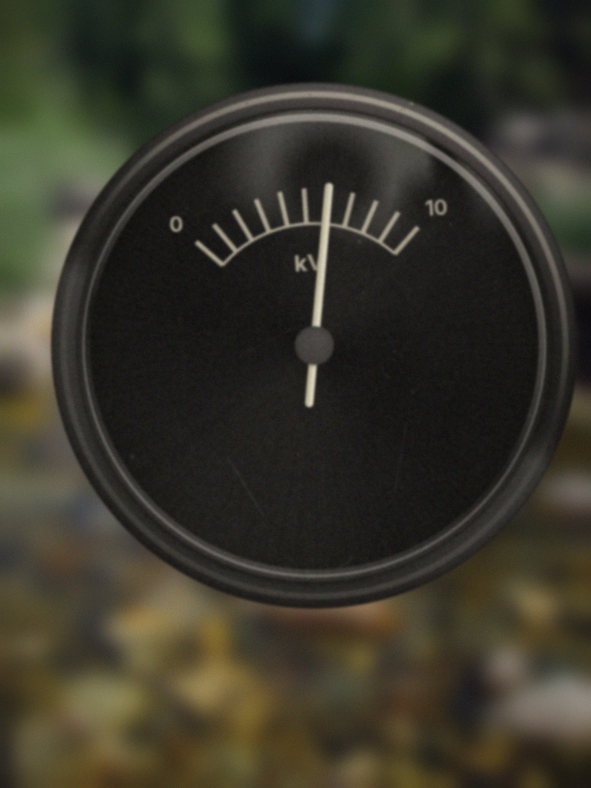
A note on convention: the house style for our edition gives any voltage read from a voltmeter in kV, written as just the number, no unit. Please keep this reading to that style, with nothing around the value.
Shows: 6
